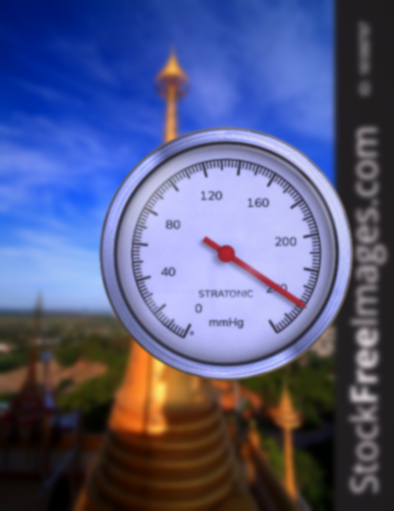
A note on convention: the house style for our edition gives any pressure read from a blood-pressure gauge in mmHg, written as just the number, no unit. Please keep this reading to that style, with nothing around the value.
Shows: 240
